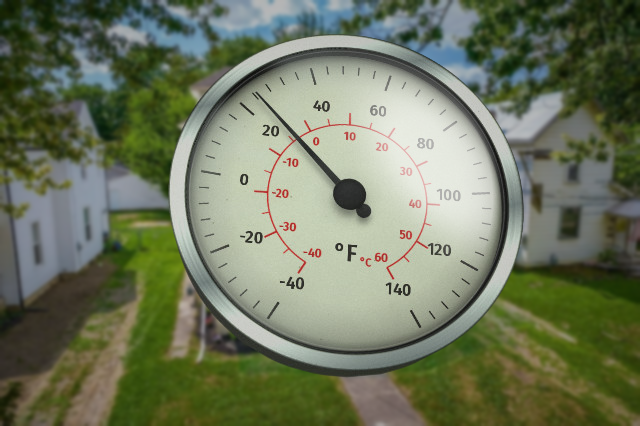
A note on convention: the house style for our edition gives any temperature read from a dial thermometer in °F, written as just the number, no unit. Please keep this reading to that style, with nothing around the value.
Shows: 24
